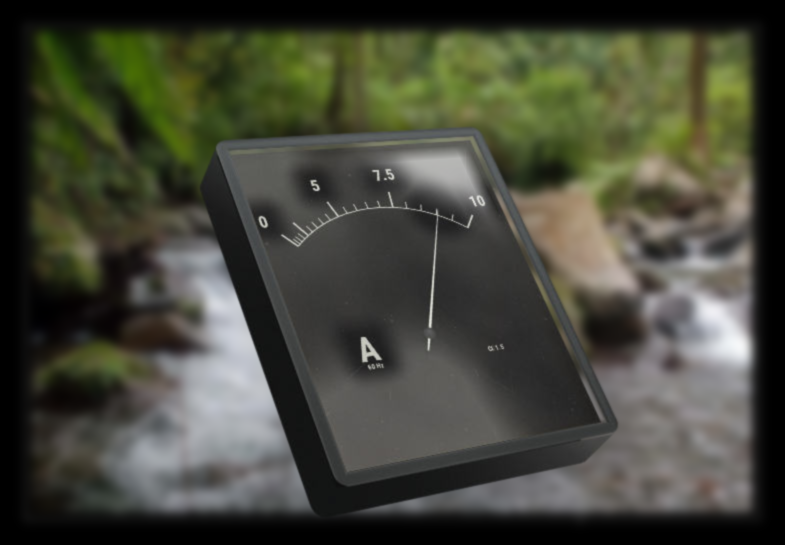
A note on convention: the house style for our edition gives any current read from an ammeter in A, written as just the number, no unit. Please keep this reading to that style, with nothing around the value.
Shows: 9
